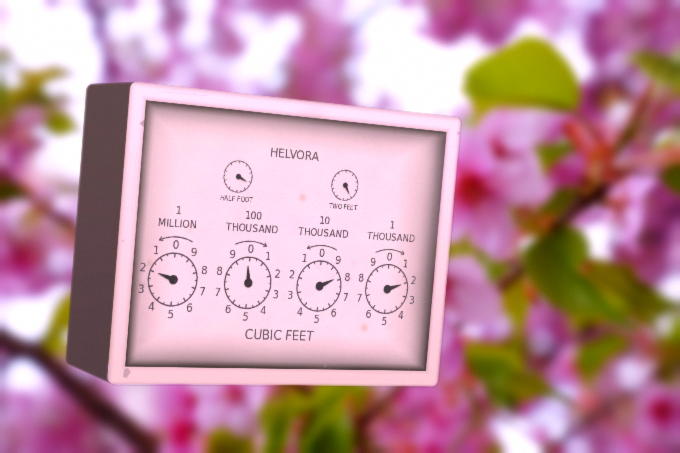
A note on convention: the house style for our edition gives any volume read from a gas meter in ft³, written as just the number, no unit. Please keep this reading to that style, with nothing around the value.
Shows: 198200
